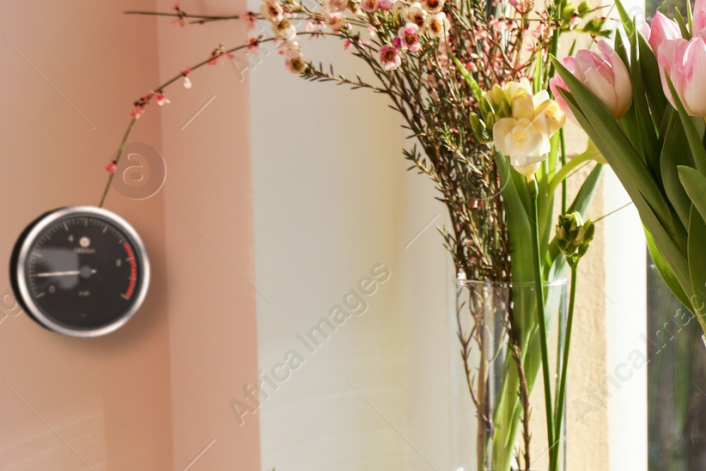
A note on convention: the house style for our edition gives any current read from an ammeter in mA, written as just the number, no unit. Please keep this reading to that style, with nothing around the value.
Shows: 1
